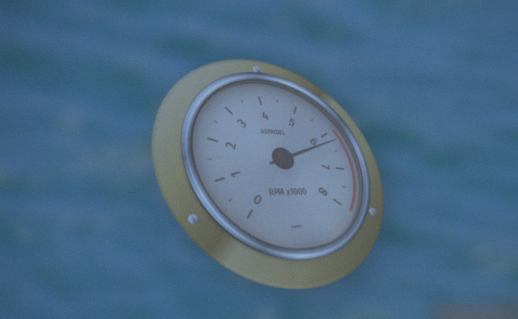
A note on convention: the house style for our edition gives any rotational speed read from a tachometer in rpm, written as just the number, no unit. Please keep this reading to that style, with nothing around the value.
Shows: 6250
